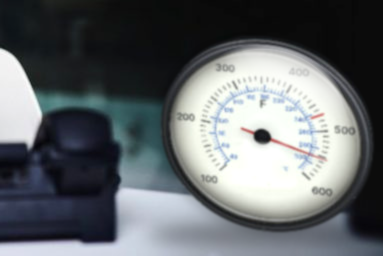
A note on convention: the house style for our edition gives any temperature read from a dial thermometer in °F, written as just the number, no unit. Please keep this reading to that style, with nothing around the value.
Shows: 550
